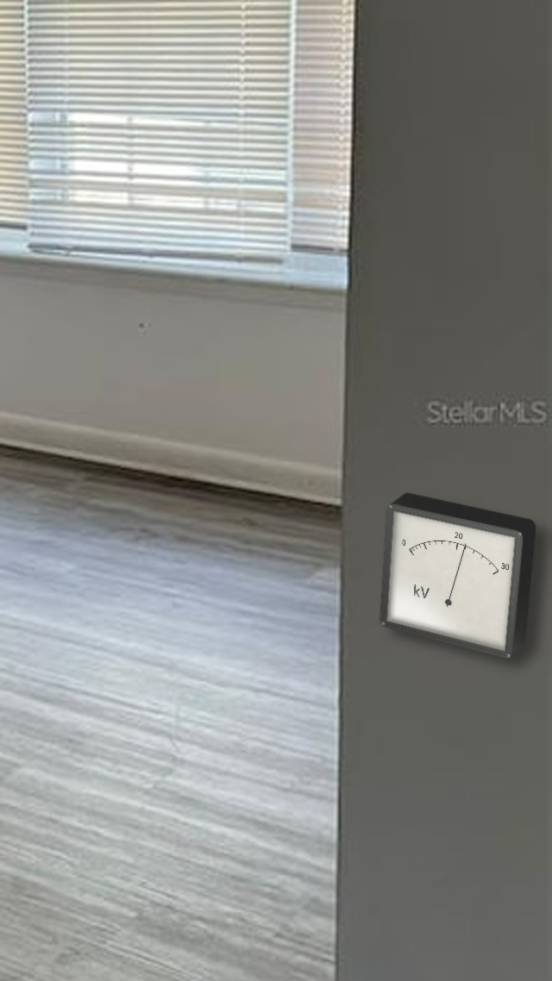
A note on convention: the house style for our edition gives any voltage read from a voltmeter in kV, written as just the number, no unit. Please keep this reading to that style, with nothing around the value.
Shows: 22
